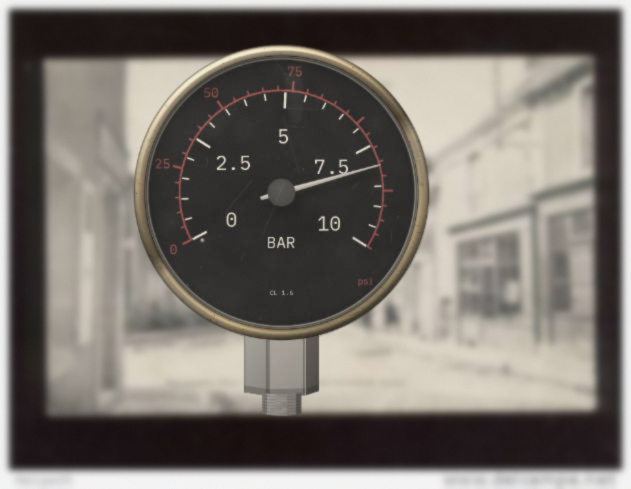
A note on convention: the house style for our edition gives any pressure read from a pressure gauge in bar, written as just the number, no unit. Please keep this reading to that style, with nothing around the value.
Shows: 8
